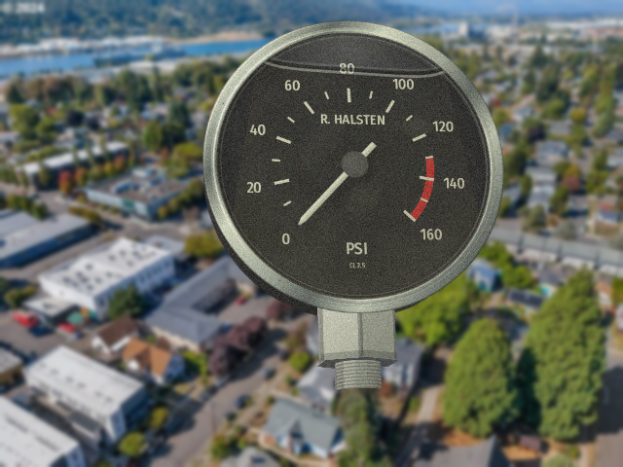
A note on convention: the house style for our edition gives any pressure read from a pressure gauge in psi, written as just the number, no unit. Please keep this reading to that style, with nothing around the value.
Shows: 0
